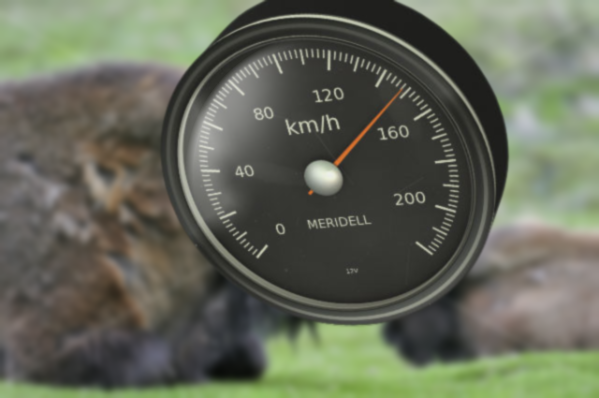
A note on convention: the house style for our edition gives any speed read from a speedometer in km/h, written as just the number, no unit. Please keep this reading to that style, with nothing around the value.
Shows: 148
